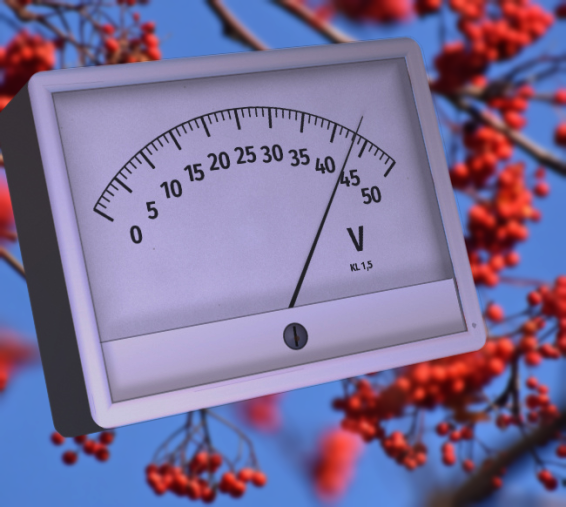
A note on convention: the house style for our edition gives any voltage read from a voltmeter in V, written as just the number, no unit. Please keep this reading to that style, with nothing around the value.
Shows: 43
